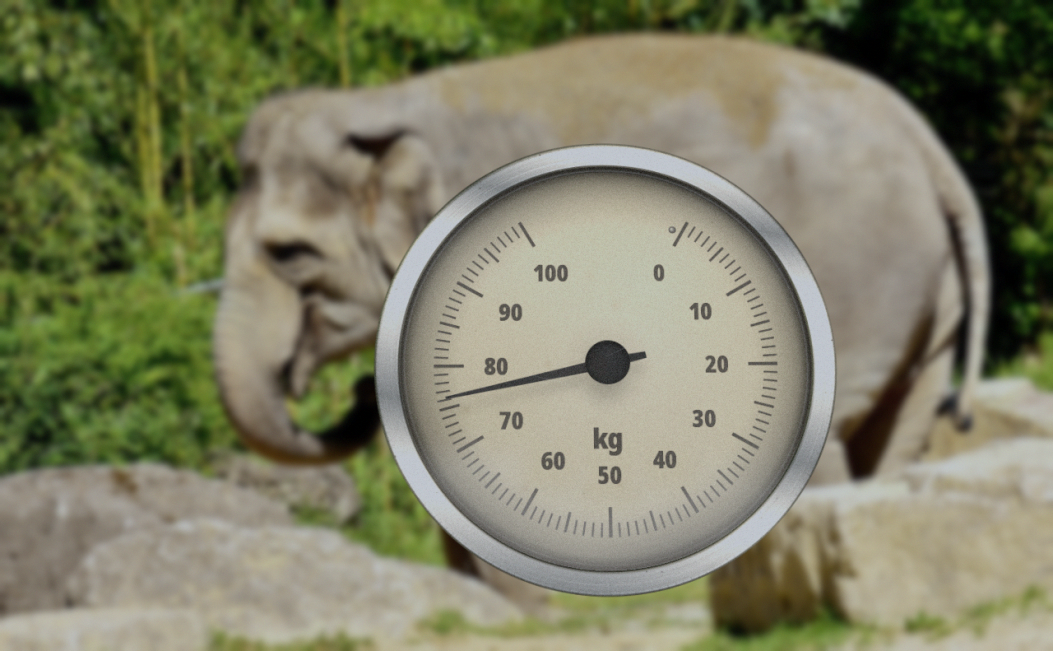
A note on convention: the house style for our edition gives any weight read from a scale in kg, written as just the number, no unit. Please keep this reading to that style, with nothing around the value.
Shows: 76
